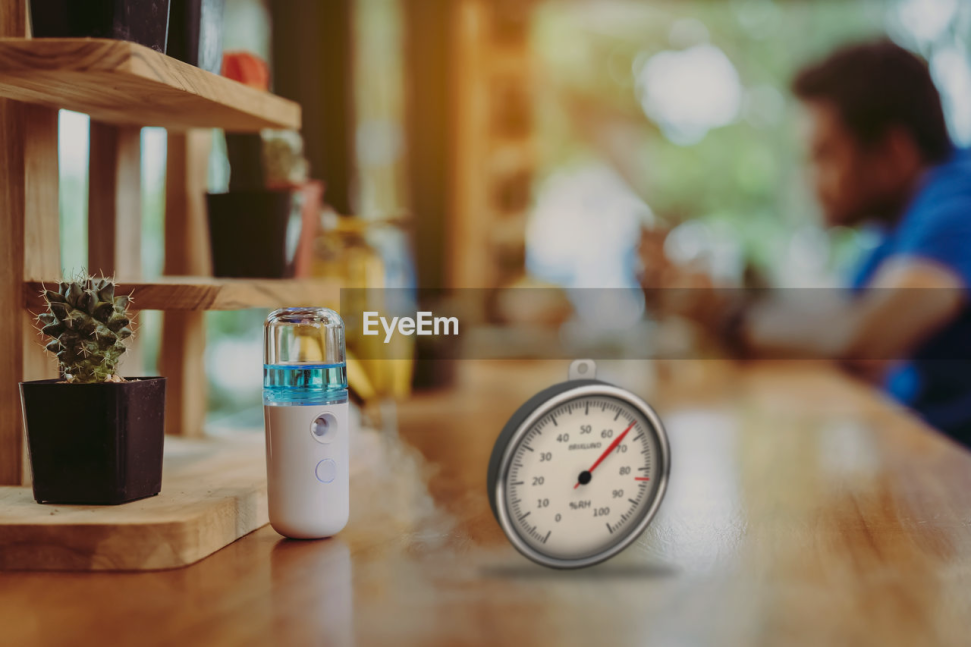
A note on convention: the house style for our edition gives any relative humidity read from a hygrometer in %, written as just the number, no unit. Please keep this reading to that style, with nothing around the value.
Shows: 65
